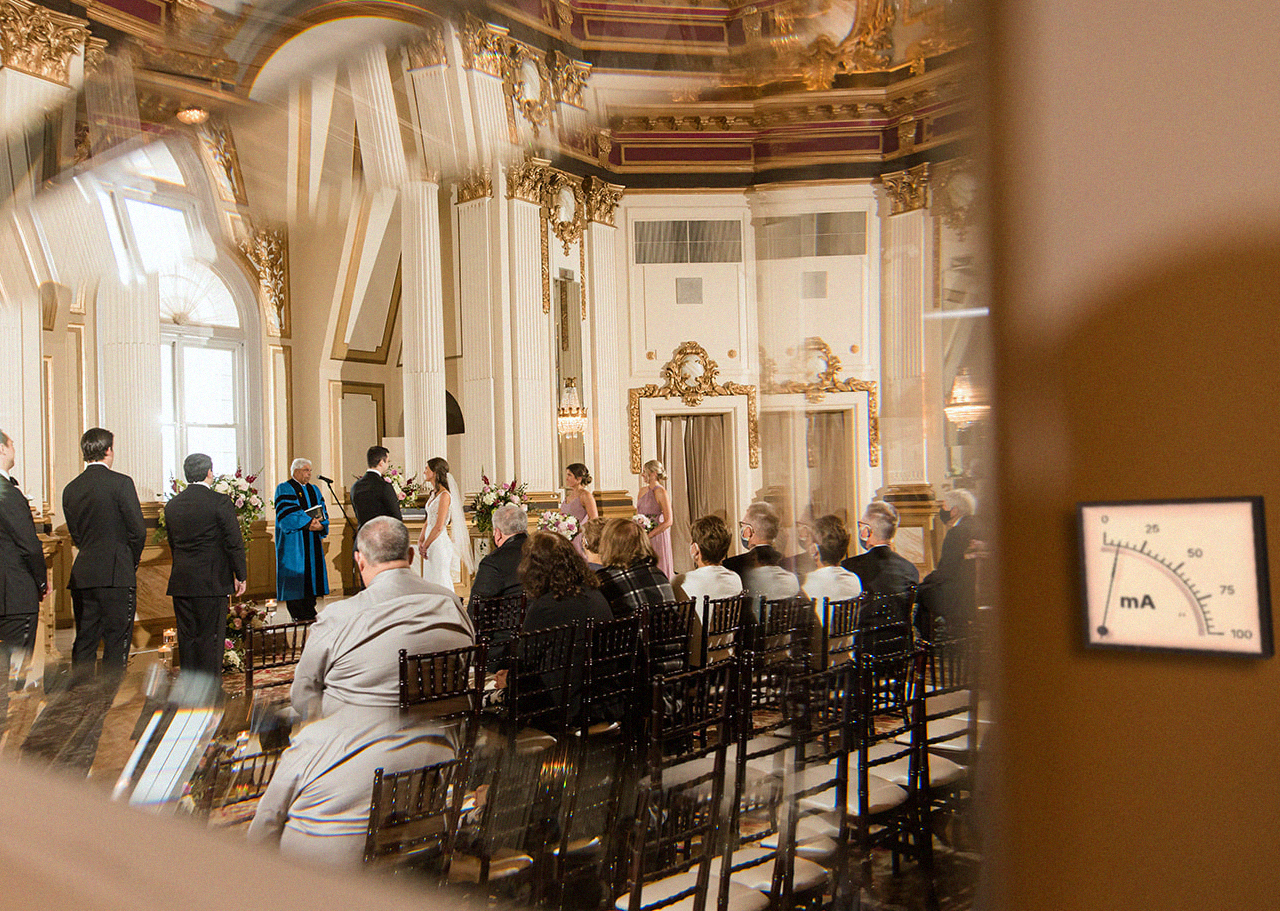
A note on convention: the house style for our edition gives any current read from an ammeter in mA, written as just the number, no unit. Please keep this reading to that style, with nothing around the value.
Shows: 10
